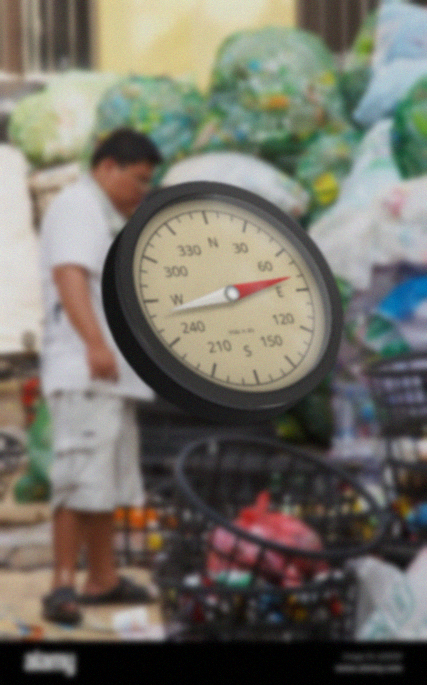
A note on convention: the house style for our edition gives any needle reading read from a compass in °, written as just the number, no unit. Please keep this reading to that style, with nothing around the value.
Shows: 80
